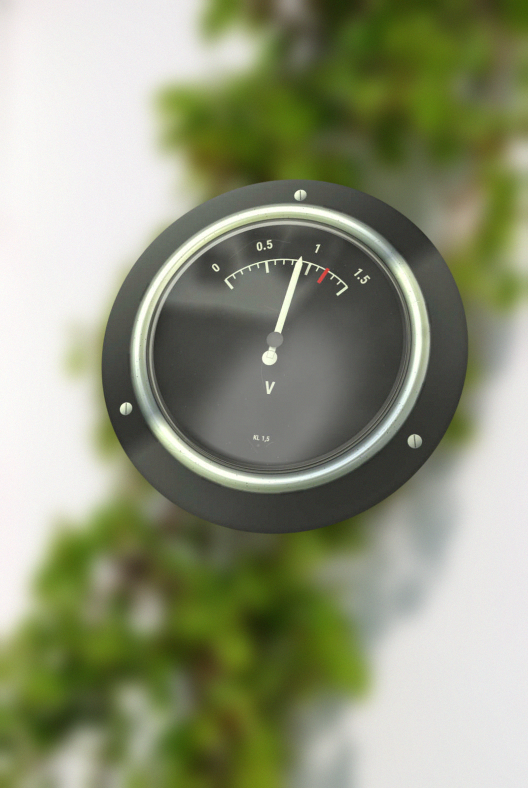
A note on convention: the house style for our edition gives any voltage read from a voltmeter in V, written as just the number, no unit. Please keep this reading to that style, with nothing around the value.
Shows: 0.9
